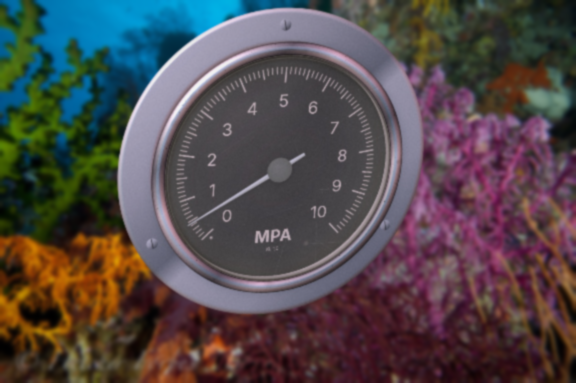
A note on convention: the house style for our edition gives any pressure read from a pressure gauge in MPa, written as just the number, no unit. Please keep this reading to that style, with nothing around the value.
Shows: 0.5
